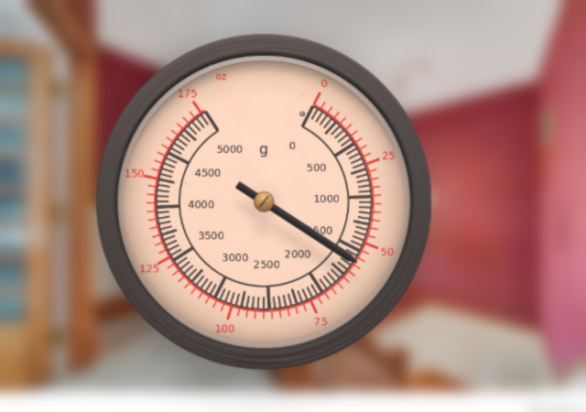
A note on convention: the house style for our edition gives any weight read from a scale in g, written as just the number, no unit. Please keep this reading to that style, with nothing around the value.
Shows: 1600
